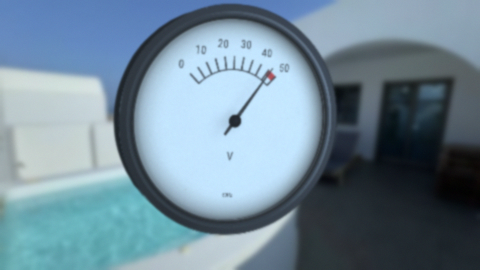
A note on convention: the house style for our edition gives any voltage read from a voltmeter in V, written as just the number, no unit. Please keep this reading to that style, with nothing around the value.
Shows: 45
